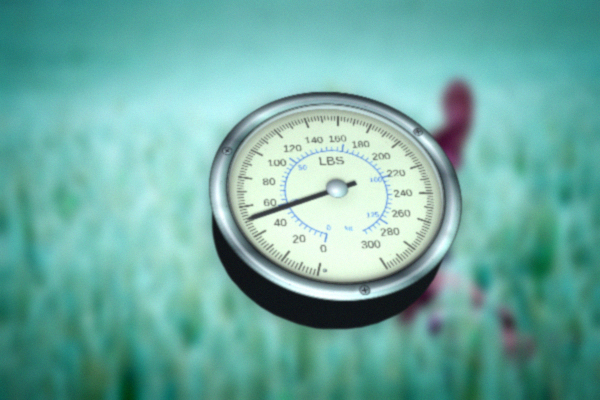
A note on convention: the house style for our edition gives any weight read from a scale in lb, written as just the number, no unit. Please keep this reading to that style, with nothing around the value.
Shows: 50
